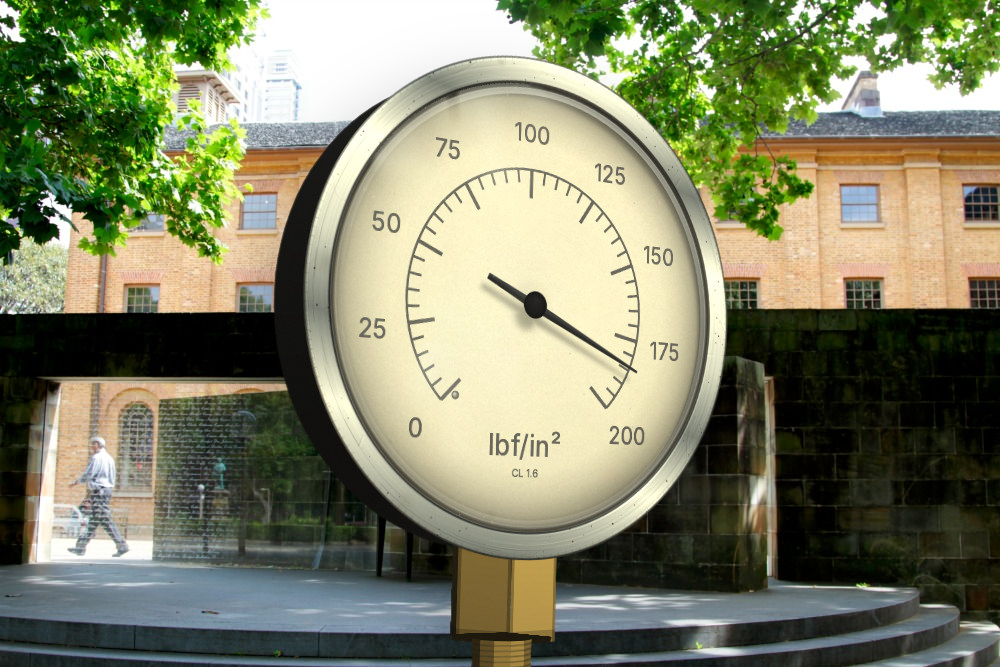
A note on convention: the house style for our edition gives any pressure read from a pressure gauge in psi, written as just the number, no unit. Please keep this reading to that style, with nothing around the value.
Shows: 185
